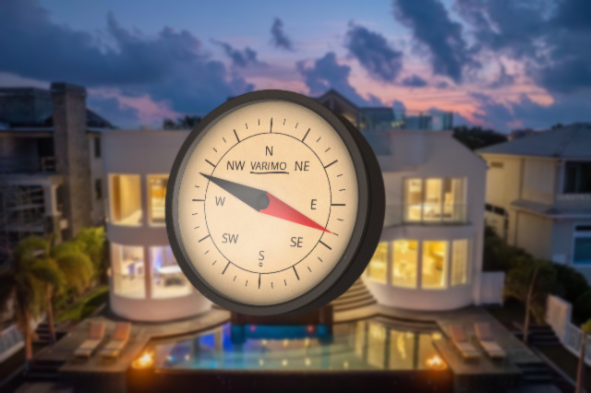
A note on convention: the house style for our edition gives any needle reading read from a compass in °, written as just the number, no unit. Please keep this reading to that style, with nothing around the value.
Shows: 110
